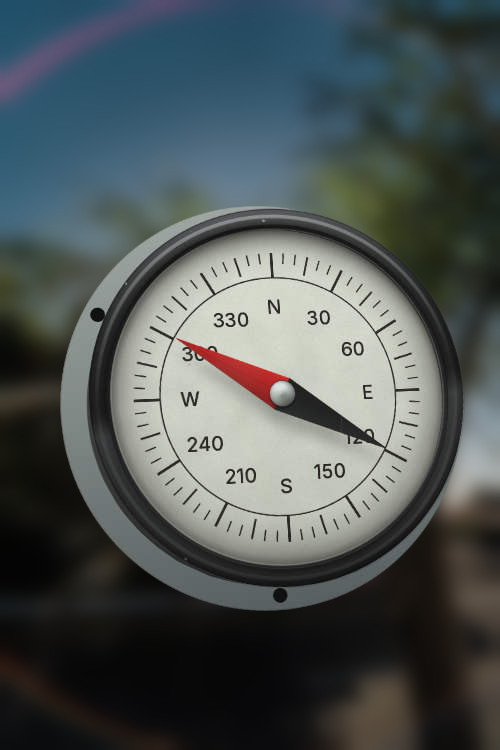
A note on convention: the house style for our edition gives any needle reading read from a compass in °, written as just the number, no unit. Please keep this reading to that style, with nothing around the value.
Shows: 300
